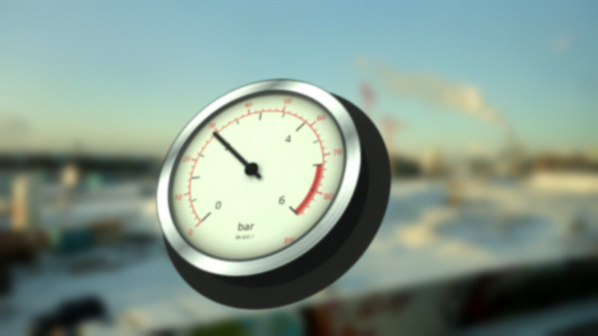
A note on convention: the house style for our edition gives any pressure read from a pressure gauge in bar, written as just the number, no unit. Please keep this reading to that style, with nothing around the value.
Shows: 2
